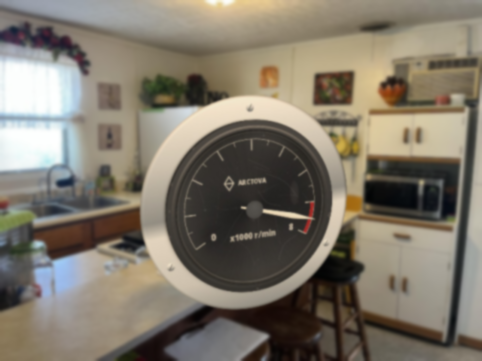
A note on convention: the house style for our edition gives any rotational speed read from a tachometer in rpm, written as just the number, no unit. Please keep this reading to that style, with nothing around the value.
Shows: 7500
